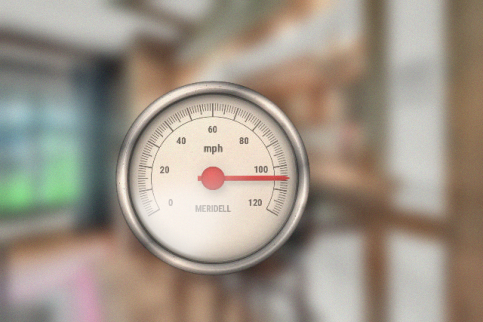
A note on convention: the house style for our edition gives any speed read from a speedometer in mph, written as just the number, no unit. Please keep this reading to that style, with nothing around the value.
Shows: 105
